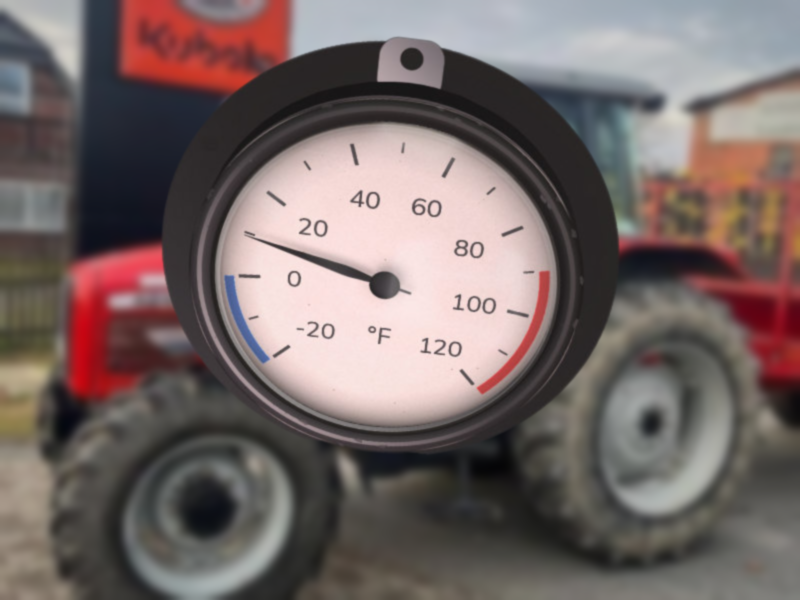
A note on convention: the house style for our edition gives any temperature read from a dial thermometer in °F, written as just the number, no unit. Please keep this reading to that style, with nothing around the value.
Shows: 10
